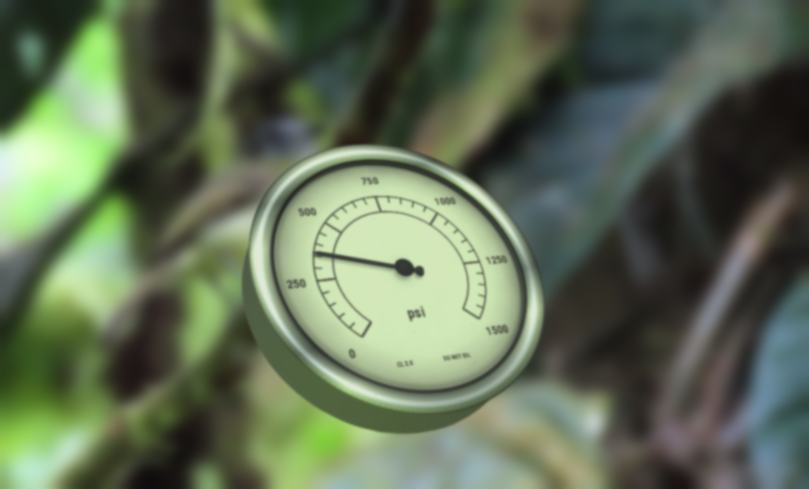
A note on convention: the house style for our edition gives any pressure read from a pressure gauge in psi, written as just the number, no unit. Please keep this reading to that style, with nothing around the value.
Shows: 350
